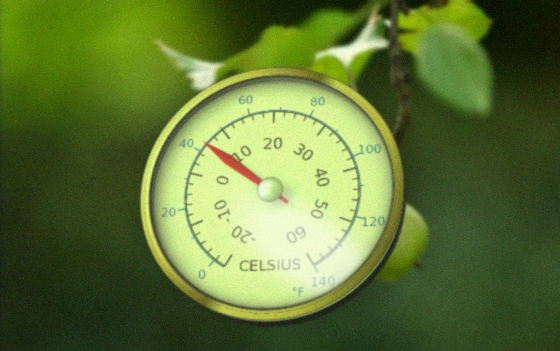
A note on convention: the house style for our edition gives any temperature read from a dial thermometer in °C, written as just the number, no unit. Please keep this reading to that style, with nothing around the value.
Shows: 6
